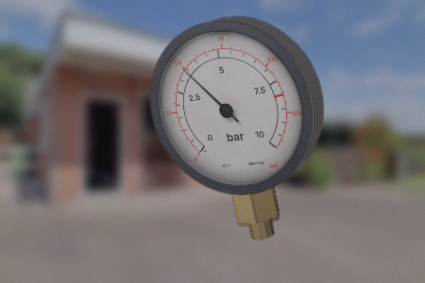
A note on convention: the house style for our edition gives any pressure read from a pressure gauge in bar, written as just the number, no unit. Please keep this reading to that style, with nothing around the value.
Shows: 3.5
